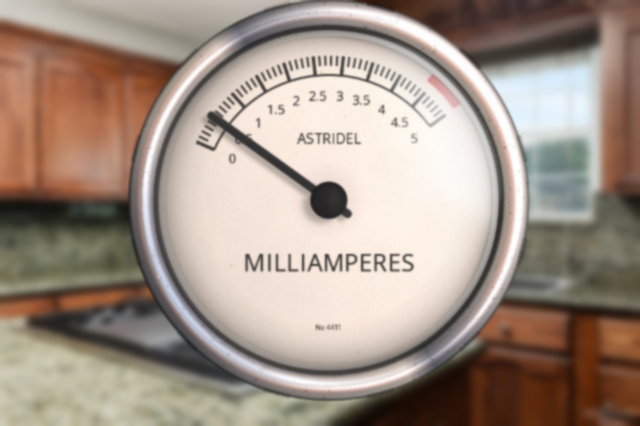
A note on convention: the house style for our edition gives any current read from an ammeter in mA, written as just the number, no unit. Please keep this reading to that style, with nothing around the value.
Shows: 0.5
